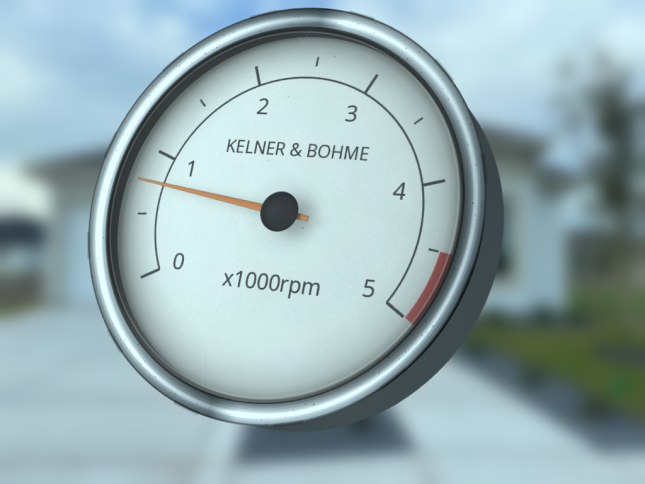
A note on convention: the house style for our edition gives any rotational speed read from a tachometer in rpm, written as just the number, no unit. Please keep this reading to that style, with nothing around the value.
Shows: 750
